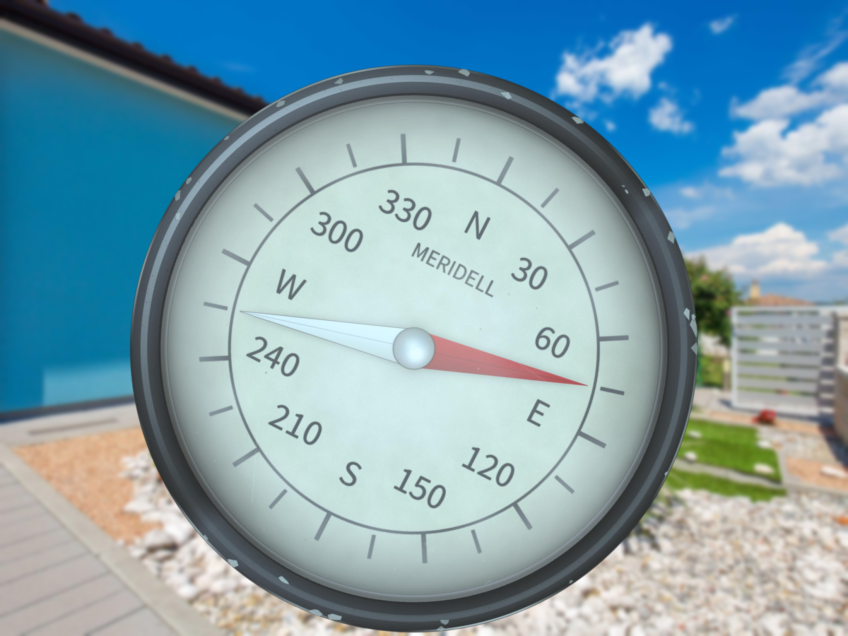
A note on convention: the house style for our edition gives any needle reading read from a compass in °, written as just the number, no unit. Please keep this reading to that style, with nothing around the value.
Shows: 75
